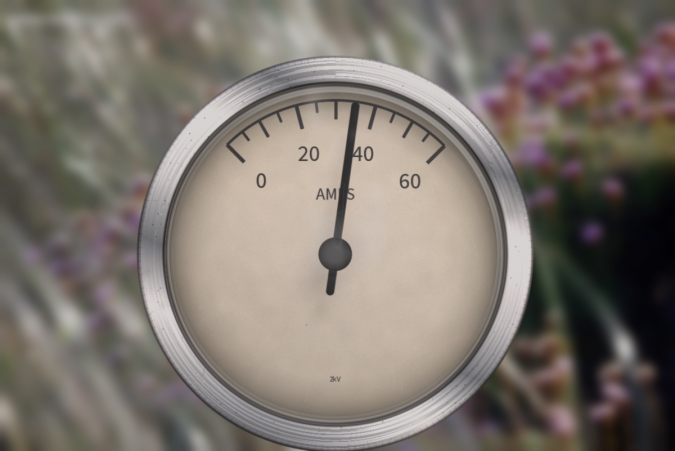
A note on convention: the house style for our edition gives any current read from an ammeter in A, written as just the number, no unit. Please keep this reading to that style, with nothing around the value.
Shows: 35
